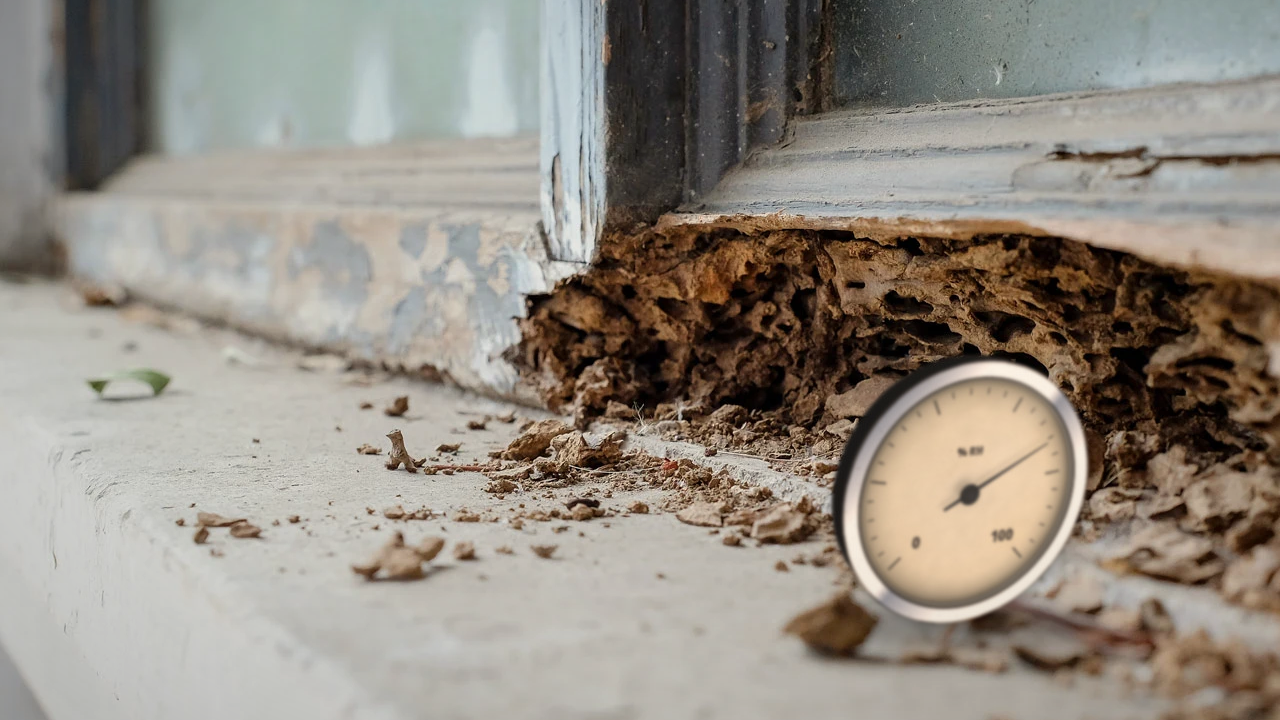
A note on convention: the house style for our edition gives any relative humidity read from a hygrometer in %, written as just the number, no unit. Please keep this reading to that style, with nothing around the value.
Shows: 72
